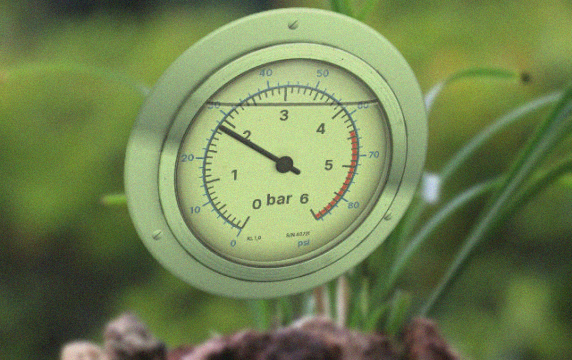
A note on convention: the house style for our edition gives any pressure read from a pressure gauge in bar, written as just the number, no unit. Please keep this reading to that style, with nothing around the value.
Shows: 1.9
